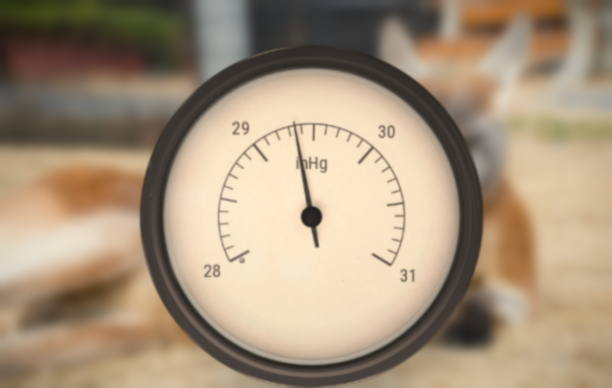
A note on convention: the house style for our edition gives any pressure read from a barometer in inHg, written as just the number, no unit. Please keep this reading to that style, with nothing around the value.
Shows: 29.35
